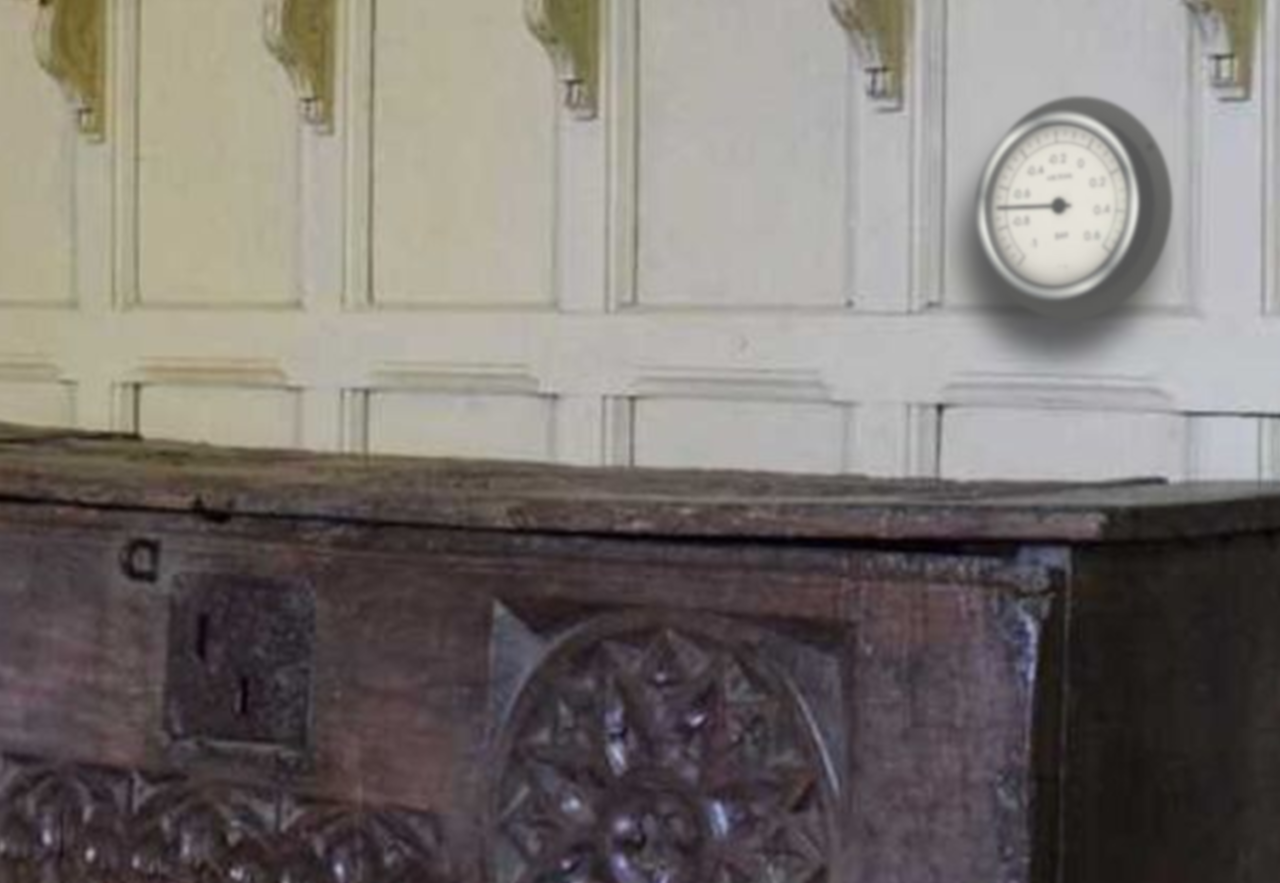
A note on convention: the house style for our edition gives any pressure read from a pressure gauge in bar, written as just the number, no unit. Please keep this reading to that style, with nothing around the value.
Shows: -0.7
